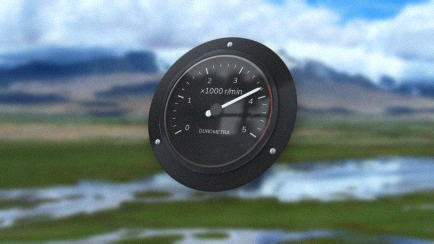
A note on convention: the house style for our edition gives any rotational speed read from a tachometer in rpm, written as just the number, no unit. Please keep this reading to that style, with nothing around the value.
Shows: 3800
